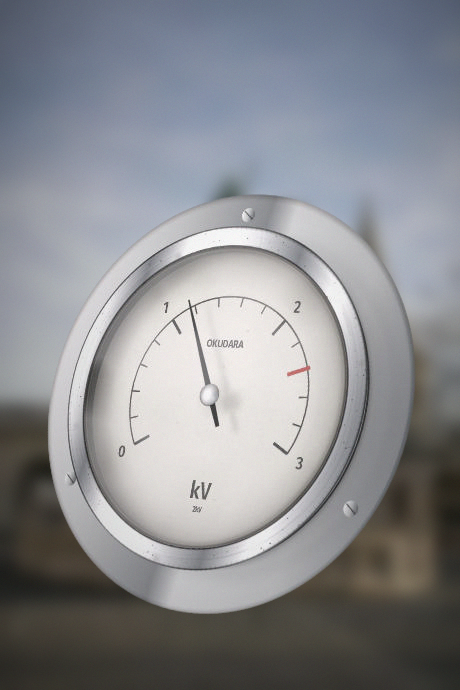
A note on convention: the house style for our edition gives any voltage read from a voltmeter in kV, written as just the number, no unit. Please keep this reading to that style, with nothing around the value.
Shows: 1.2
